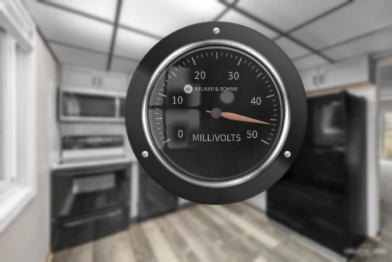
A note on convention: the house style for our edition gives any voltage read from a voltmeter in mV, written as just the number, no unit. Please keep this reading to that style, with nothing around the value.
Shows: 46
